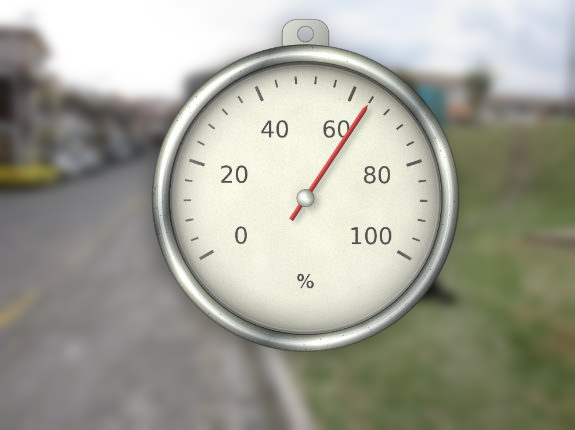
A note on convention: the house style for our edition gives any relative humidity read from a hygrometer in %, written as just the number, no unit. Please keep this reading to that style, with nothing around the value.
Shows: 64
